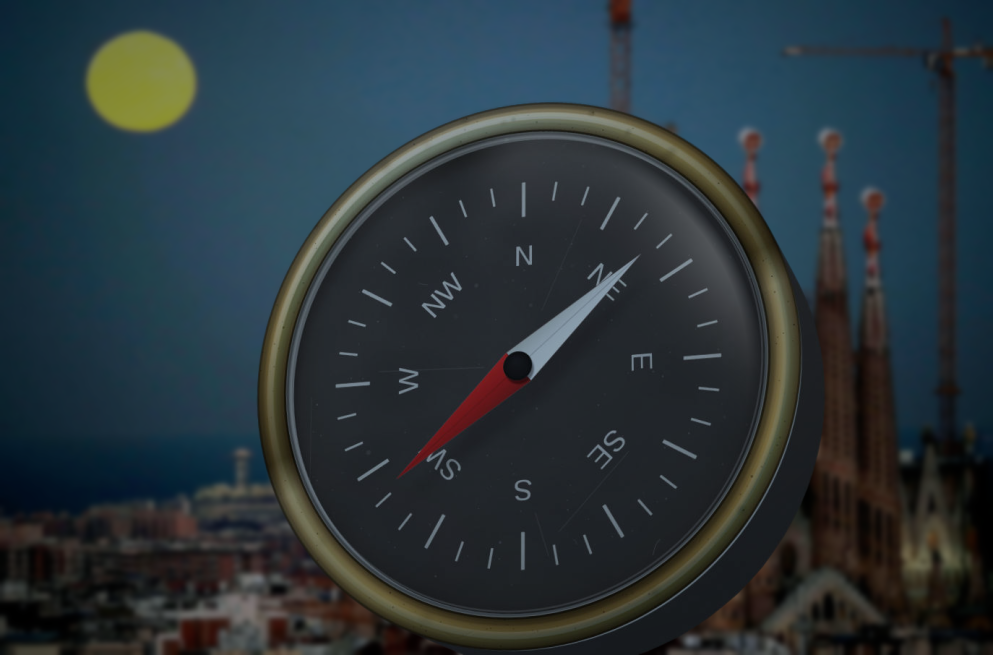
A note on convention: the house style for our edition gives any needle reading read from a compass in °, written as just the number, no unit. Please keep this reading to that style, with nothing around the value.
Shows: 230
